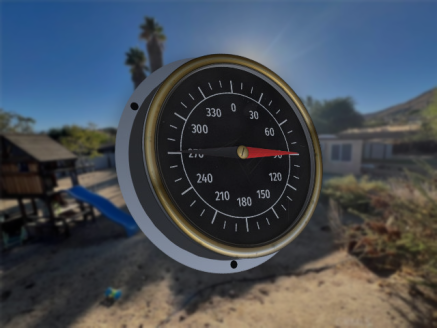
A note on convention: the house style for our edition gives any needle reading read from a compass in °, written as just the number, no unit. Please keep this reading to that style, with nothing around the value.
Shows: 90
